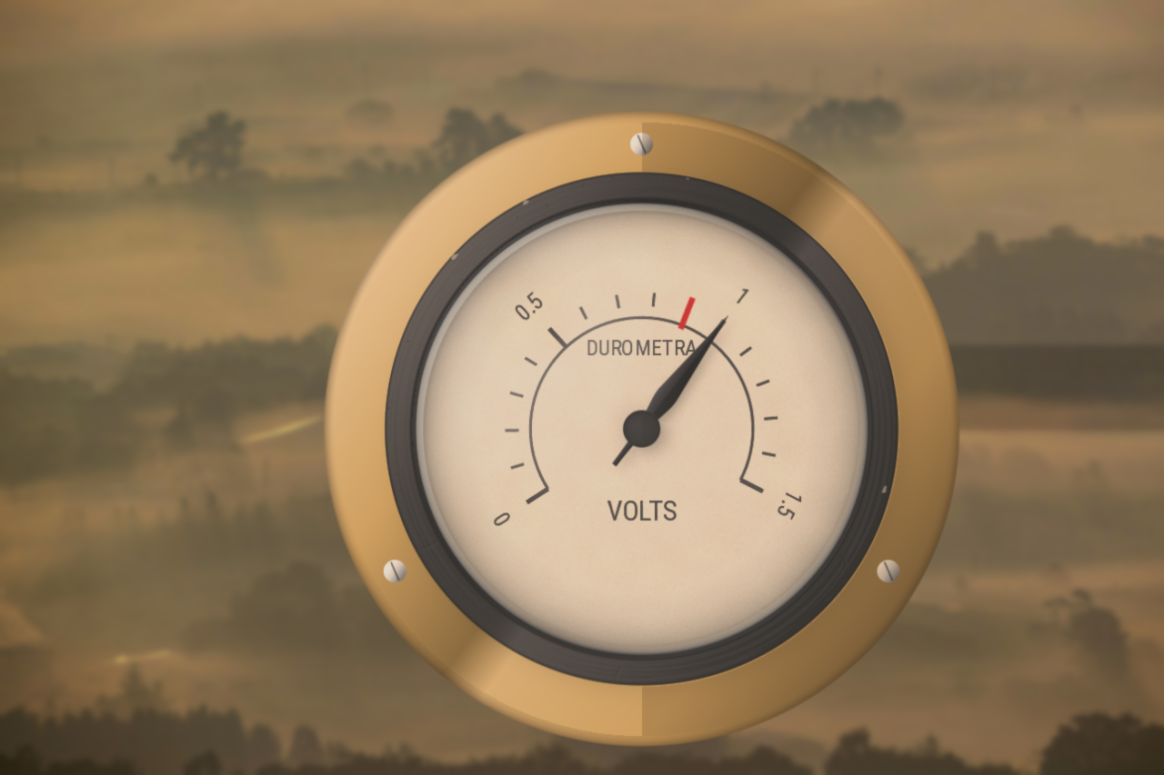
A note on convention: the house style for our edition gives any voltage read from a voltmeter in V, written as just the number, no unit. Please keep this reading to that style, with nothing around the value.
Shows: 1
